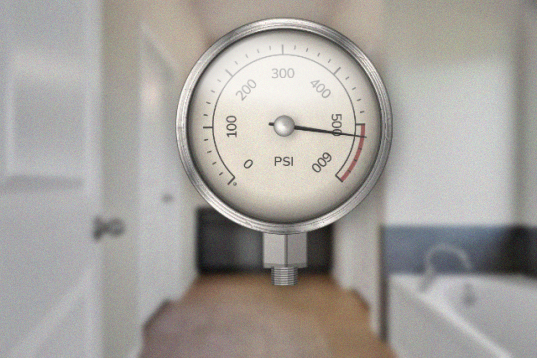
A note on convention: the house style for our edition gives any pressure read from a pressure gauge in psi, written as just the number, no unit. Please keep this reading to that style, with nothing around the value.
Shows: 520
